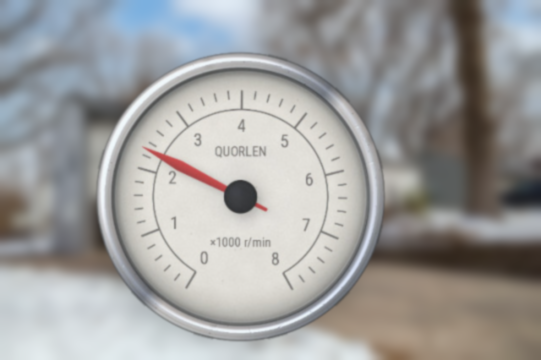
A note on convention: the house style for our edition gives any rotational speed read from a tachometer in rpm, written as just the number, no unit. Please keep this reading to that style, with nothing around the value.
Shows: 2300
